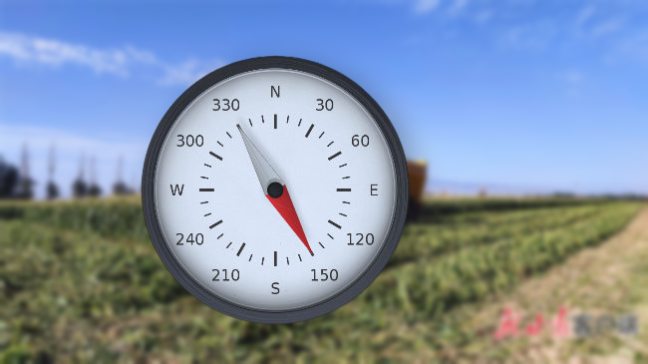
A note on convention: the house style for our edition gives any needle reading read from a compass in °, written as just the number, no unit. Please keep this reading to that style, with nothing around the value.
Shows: 150
